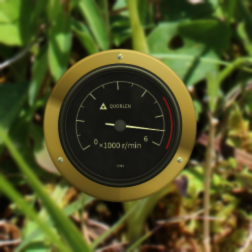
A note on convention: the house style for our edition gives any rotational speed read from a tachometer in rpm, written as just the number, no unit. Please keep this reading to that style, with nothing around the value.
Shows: 5500
